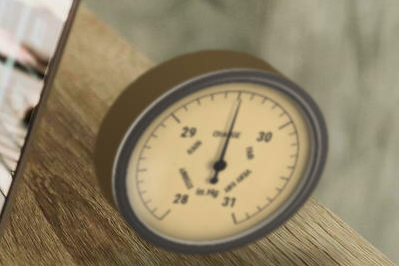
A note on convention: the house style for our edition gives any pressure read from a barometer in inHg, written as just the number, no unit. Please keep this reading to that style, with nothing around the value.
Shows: 29.5
